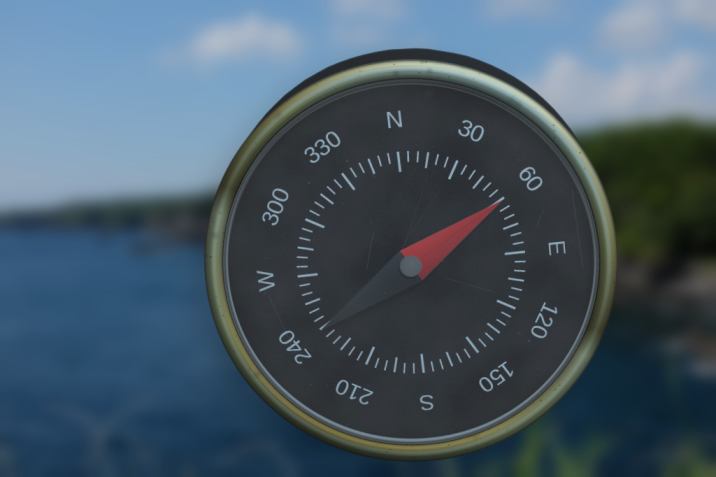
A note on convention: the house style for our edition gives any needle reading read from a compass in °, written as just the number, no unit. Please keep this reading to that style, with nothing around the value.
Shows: 60
